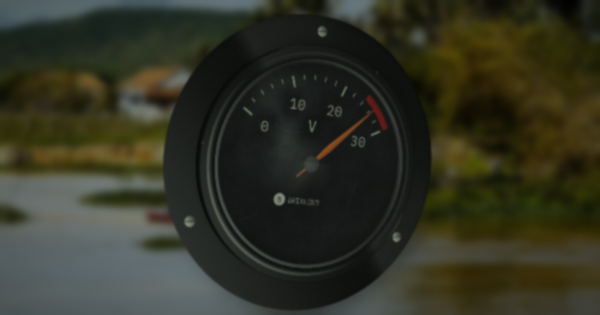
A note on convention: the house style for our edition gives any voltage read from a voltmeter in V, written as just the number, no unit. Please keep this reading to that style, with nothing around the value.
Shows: 26
